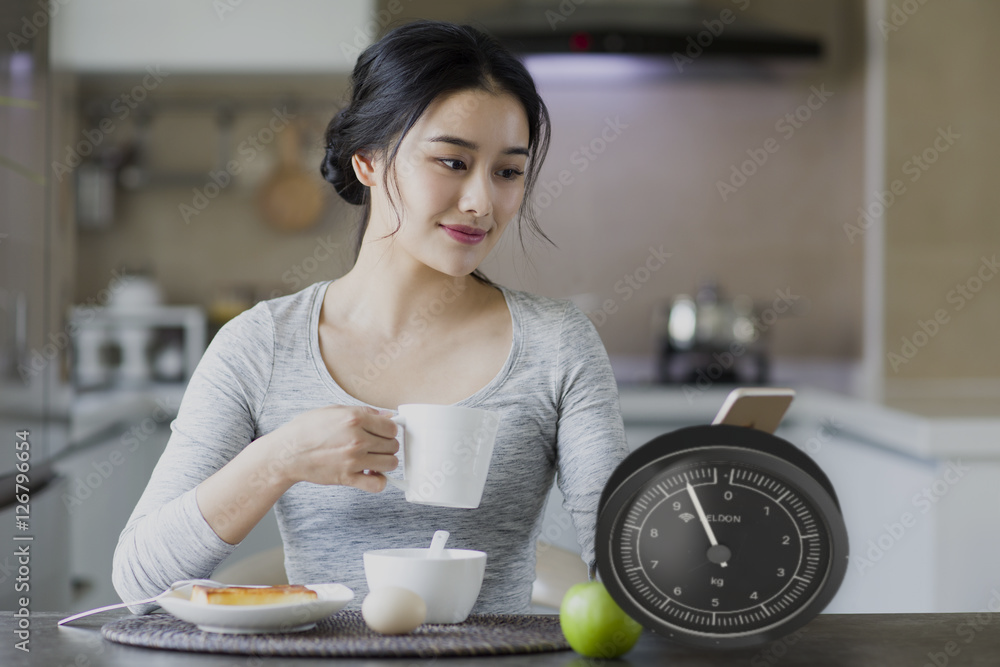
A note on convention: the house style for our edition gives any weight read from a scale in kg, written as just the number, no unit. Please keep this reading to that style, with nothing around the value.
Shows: 9.5
